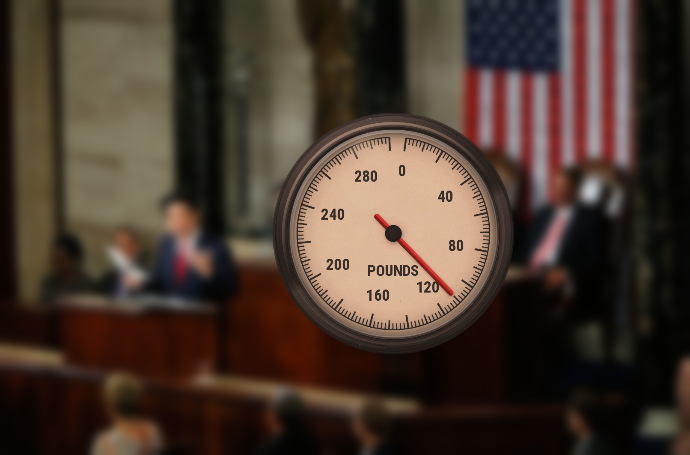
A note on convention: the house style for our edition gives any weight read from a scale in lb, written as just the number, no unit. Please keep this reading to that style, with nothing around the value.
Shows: 110
